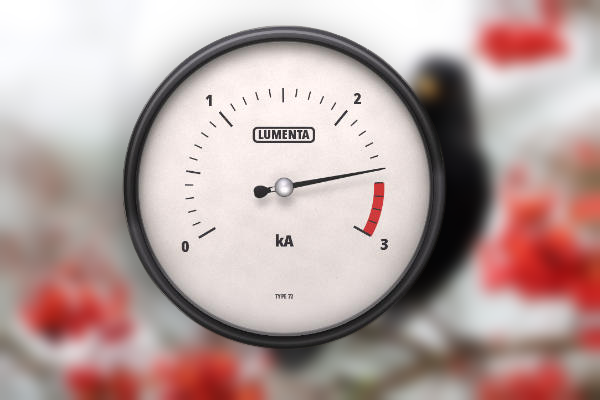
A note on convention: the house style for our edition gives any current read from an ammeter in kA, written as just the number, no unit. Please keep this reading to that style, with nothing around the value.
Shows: 2.5
